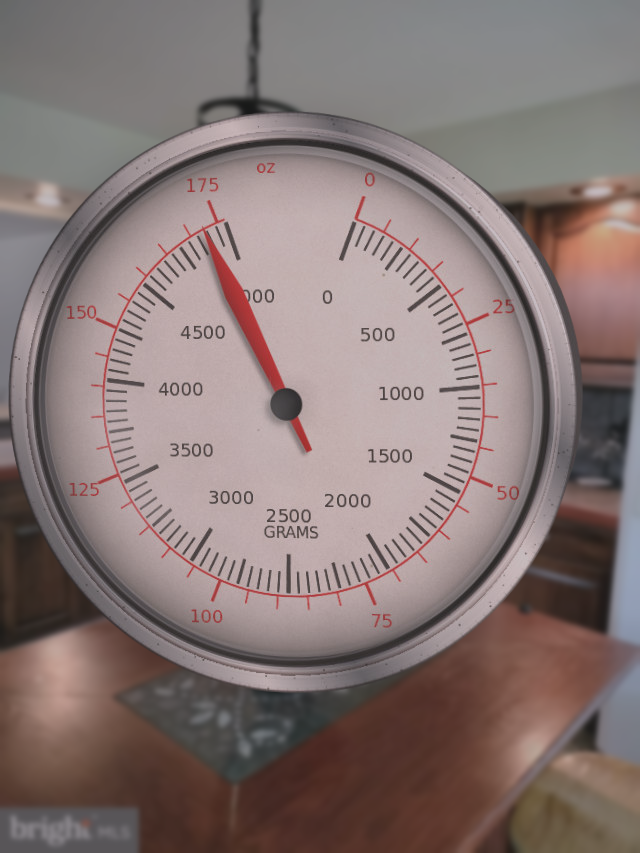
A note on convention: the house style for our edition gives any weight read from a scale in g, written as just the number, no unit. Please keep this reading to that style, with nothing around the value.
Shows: 4900
